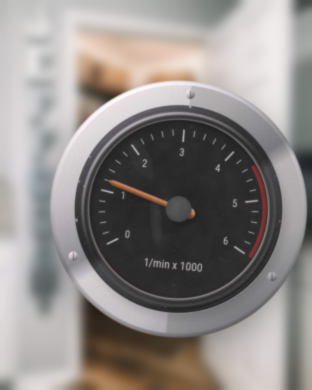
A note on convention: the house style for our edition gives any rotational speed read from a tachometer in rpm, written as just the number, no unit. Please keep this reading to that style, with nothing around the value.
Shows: 1200
